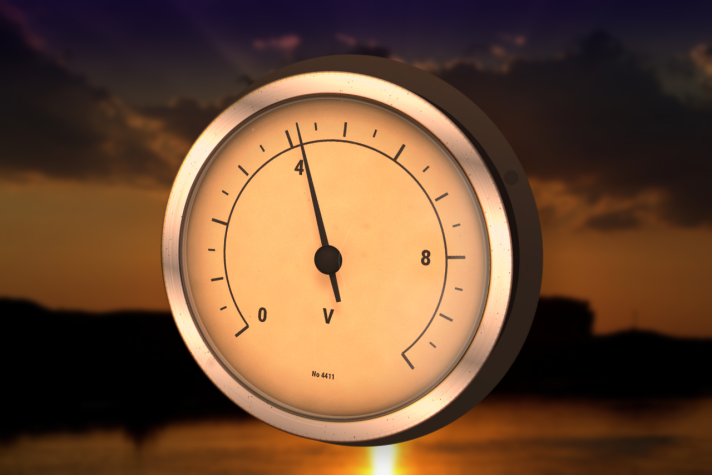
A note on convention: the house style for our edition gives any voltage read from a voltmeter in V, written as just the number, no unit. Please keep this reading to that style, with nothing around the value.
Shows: 4.25
